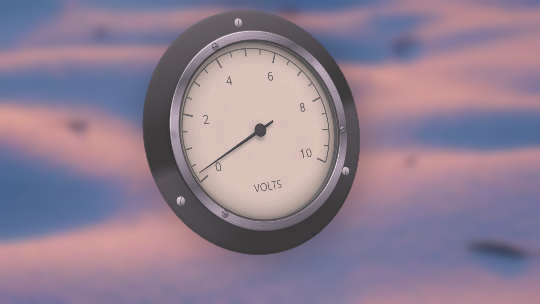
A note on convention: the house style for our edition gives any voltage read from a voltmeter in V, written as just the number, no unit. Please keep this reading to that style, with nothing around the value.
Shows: 0.25
